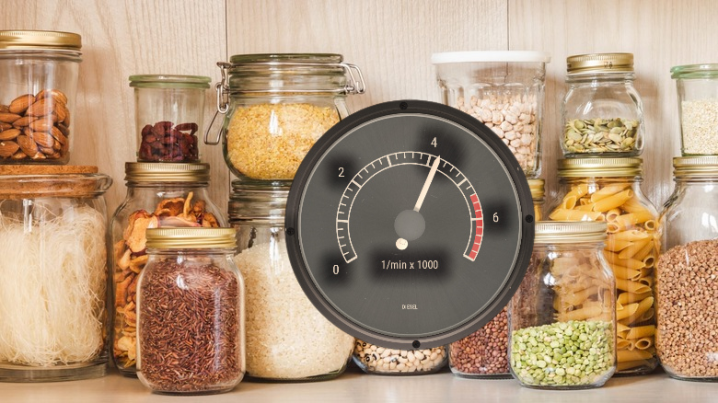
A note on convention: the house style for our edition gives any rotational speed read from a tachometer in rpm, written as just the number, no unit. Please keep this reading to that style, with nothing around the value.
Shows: 4200
